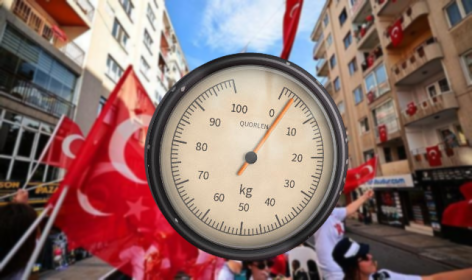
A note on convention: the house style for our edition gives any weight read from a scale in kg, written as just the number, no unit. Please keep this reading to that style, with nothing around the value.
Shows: 3
